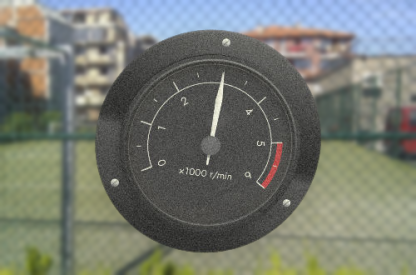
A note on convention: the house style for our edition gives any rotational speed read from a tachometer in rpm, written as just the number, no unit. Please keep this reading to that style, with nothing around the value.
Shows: 3000
